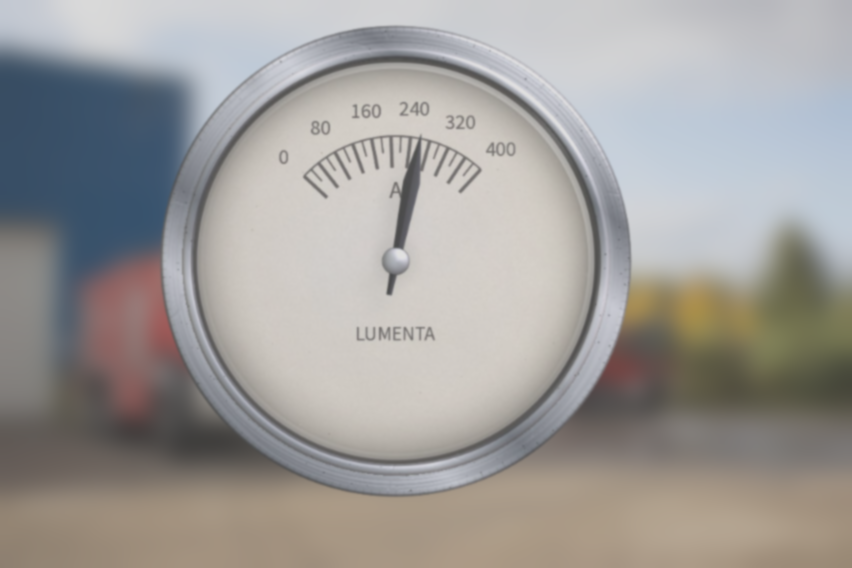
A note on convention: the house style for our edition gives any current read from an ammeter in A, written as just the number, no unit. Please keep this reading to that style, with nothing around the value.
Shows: 260
